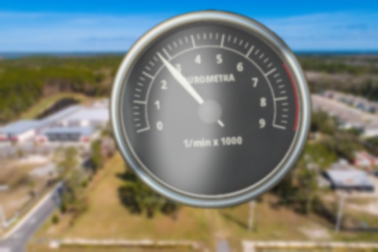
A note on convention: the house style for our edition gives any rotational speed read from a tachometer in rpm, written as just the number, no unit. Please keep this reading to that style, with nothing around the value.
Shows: 2800
